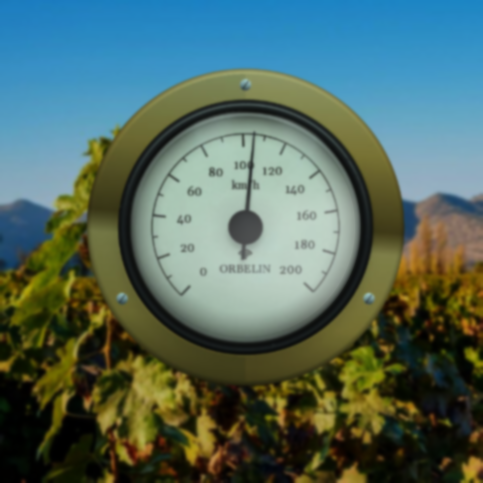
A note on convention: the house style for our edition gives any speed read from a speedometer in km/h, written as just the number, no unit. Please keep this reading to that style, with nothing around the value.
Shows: 105
